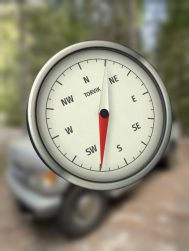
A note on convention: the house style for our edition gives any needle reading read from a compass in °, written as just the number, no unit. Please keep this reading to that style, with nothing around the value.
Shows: 210
